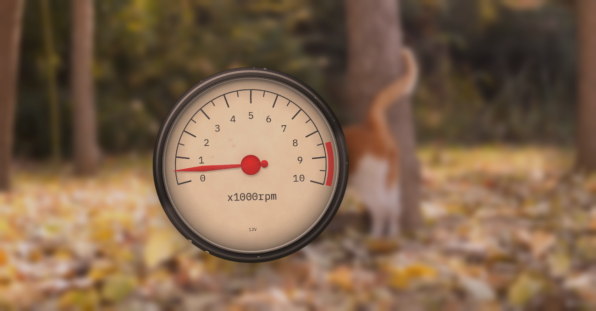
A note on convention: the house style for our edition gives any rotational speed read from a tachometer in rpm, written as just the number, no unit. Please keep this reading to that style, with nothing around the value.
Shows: 500
